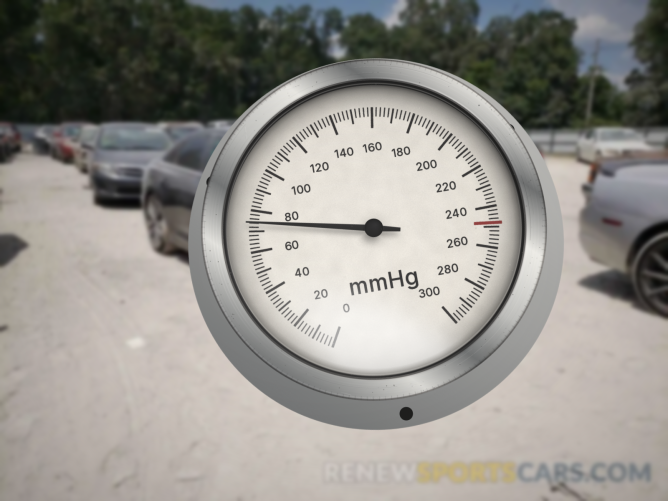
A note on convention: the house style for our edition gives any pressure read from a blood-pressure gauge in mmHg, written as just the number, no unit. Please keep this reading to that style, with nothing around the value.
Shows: 74
